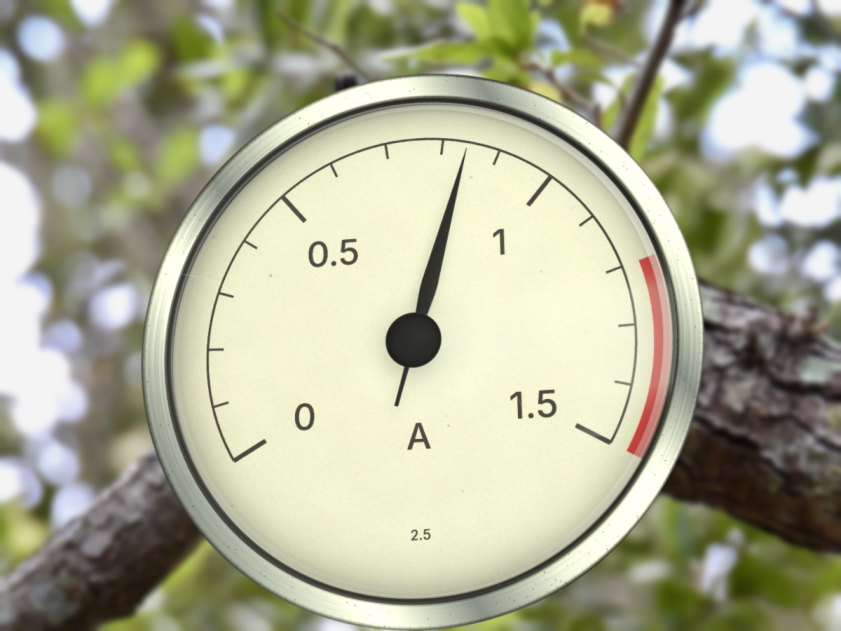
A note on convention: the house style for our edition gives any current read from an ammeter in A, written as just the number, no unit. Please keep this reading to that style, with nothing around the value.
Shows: 0.85
